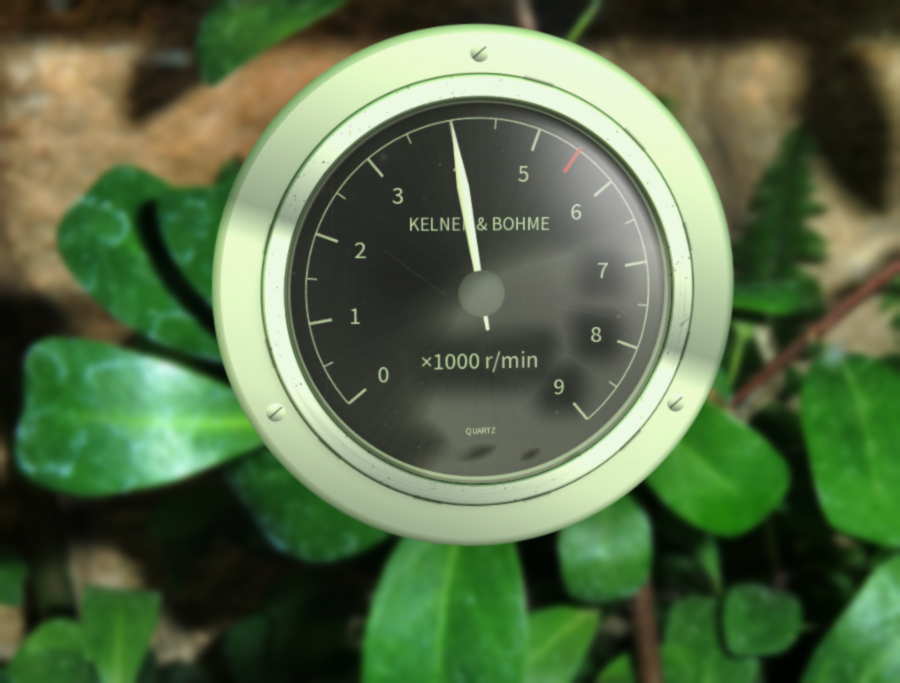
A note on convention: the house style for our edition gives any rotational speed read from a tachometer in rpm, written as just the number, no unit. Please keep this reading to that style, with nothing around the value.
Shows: 4000
